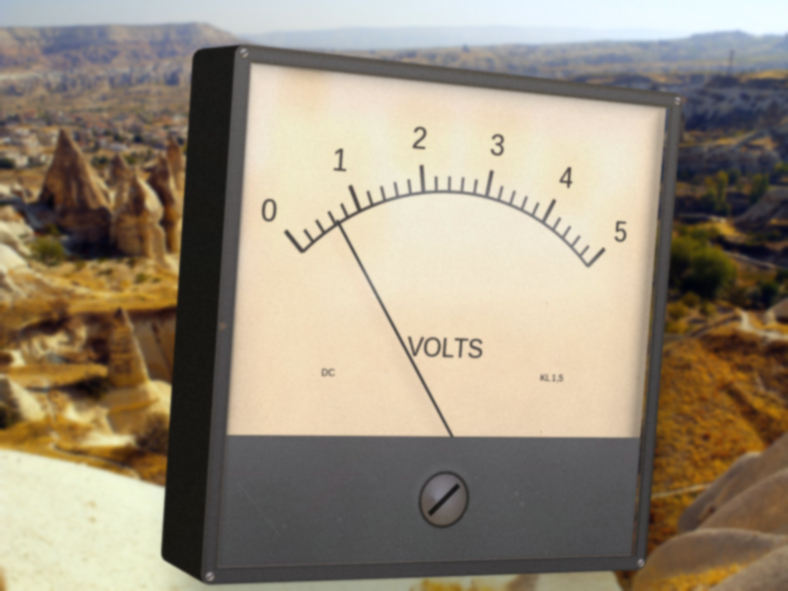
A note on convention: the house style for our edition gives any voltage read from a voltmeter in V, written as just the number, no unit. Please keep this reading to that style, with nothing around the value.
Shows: 0.6
